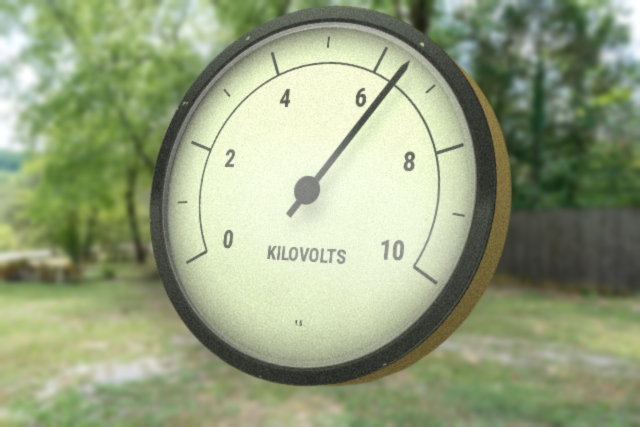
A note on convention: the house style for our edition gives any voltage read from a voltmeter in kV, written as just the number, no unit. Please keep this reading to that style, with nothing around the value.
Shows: 6.5
